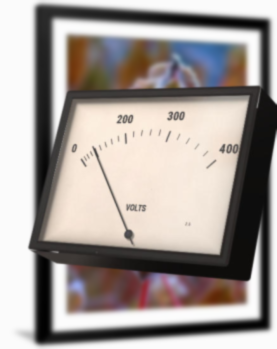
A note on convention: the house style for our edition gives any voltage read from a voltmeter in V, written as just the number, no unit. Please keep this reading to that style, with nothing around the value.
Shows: 100
